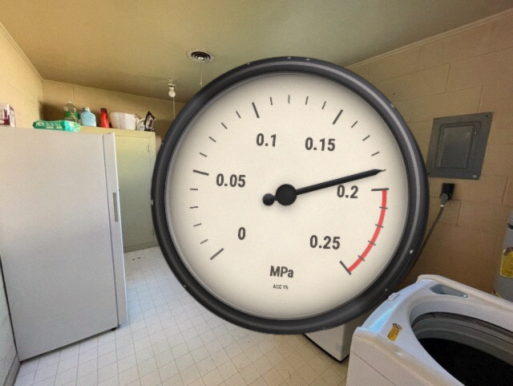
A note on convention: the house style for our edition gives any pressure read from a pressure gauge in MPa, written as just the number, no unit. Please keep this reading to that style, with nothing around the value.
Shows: 0.19
